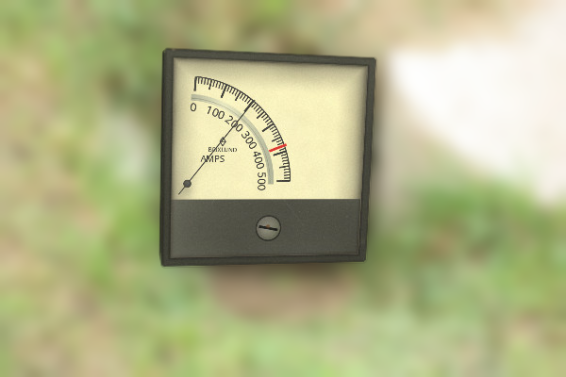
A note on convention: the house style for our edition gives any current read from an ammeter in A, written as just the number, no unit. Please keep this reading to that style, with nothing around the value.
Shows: 200
